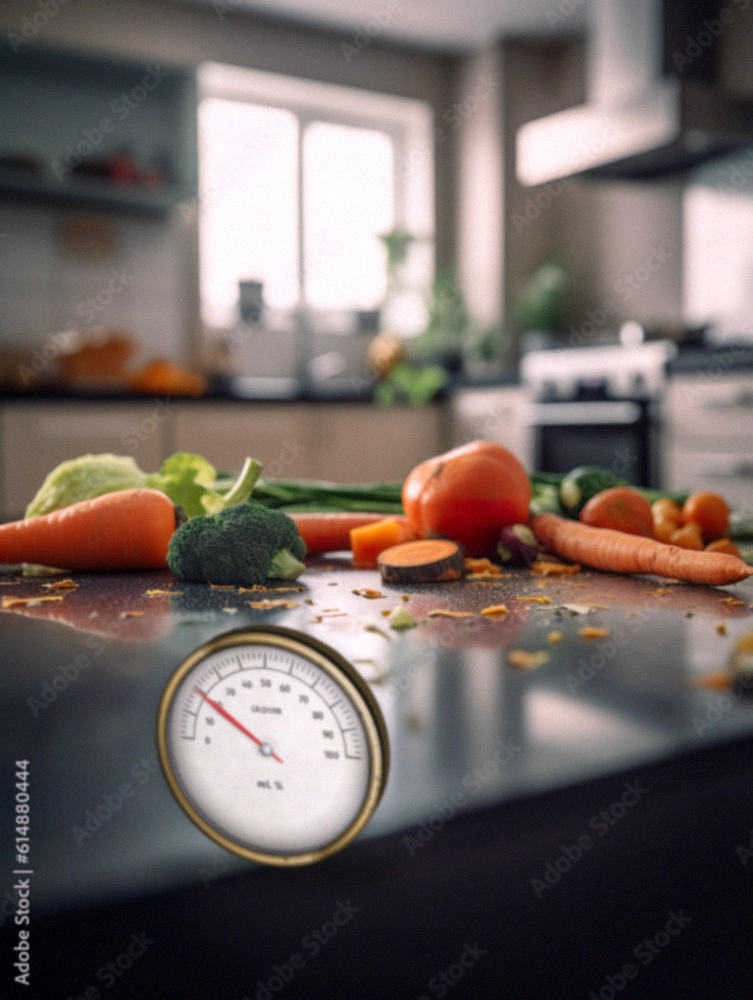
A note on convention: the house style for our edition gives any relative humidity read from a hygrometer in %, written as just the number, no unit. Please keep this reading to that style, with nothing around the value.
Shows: 20
